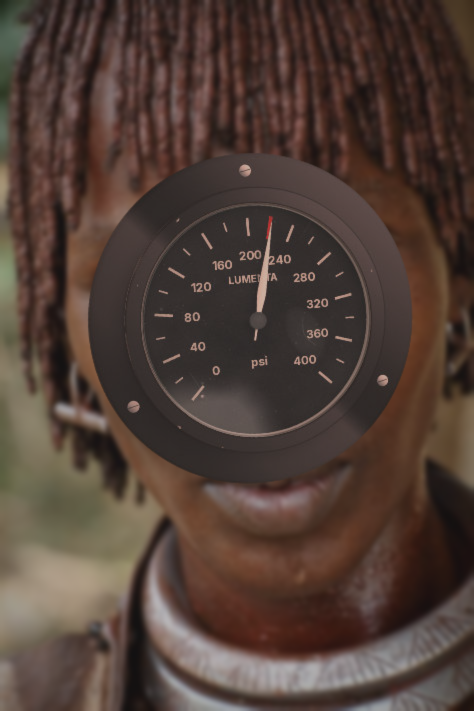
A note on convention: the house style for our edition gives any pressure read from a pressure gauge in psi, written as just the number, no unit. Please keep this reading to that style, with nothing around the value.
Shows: 220
